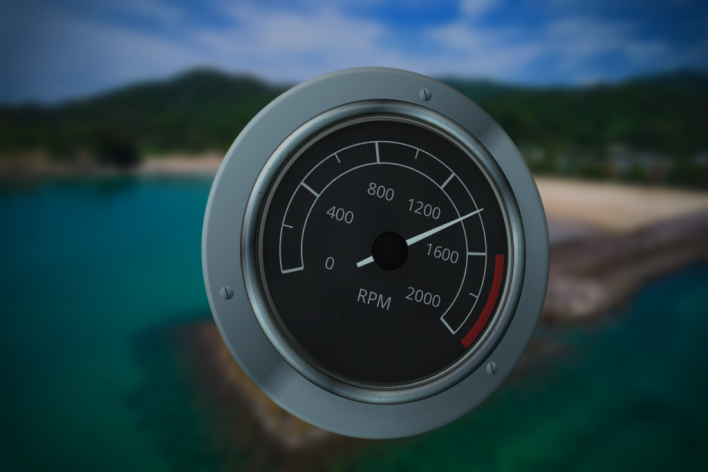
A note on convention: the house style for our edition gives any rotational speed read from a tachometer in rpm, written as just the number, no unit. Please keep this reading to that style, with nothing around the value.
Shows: 1400
